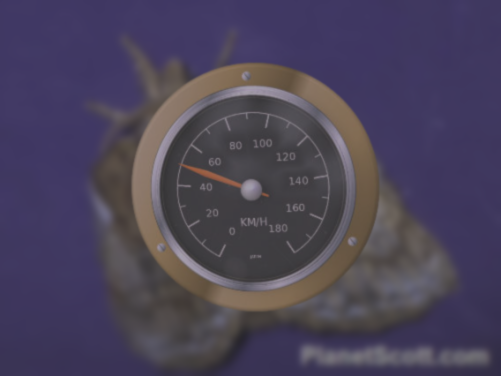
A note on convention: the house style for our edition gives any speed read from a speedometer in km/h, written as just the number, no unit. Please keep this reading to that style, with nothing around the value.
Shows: 50
